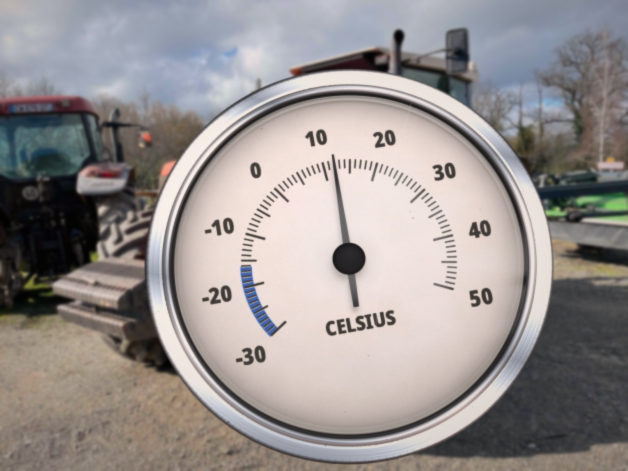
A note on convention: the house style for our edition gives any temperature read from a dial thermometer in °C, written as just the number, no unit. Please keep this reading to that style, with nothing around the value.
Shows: 12
